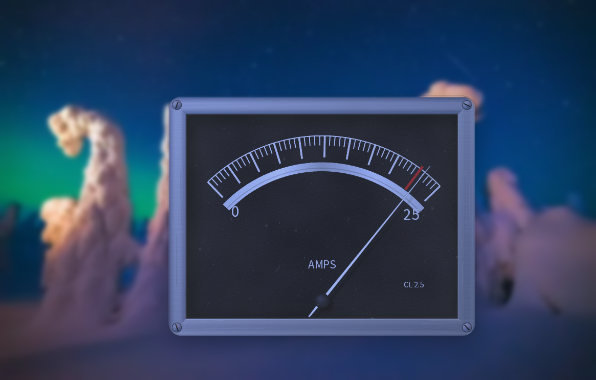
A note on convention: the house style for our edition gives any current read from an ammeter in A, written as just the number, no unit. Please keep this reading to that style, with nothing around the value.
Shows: 23
